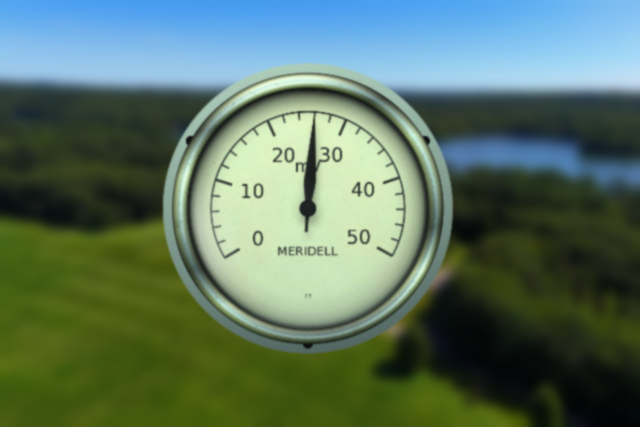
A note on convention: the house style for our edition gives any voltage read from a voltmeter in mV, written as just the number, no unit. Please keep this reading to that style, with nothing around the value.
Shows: 26
